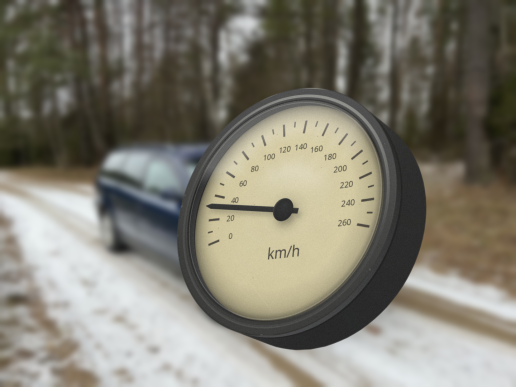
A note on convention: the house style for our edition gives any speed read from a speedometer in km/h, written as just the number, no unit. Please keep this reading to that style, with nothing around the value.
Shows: 30
